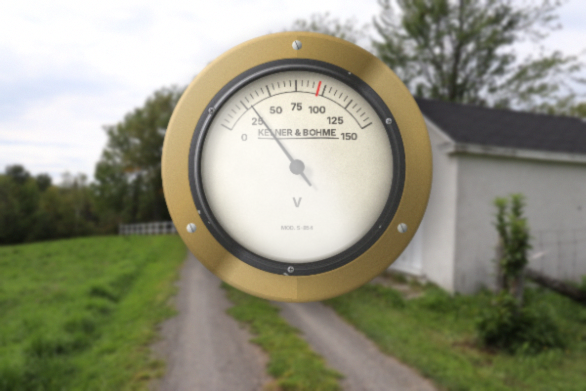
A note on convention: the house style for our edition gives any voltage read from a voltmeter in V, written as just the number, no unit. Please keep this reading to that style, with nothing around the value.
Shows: 30
